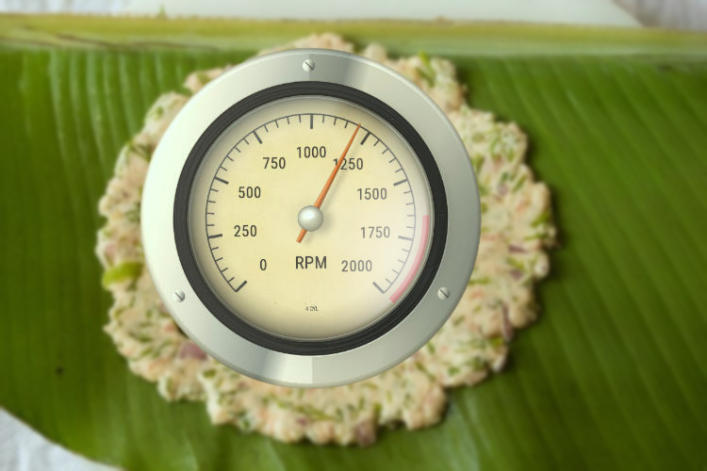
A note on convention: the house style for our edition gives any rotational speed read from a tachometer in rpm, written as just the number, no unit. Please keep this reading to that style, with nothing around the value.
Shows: 1200
